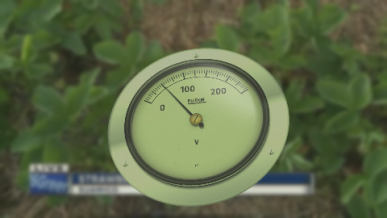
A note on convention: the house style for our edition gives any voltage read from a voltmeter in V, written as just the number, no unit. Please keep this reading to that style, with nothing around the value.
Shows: 50
